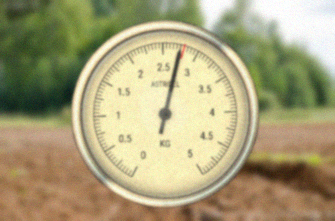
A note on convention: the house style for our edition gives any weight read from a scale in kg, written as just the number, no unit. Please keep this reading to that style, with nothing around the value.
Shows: 2.75
